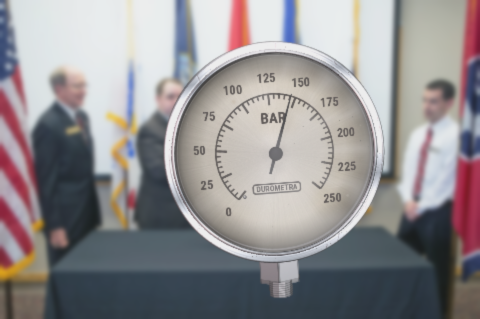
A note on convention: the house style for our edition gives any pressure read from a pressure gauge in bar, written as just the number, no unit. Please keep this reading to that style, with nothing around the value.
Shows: 145
